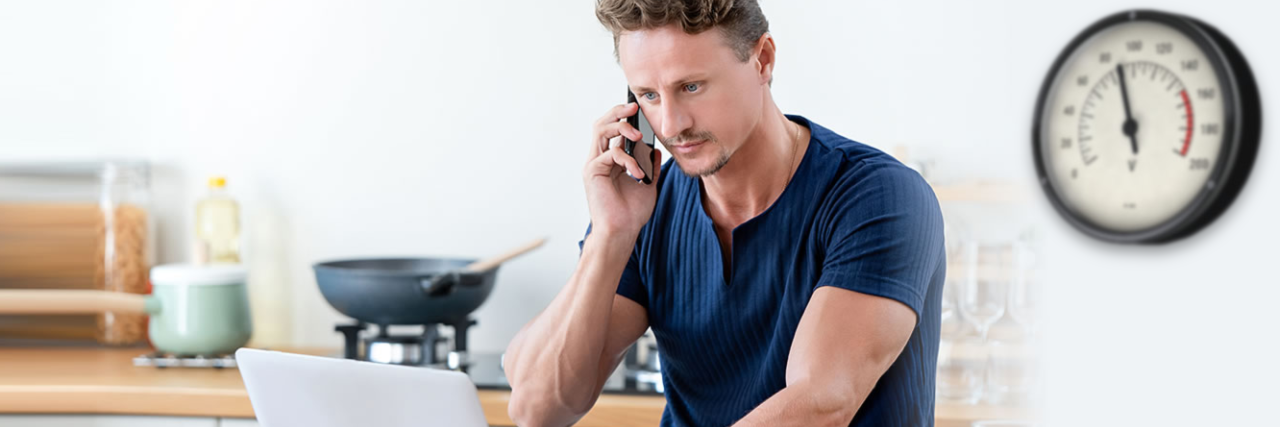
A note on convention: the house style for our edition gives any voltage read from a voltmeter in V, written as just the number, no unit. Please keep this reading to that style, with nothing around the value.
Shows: 90
